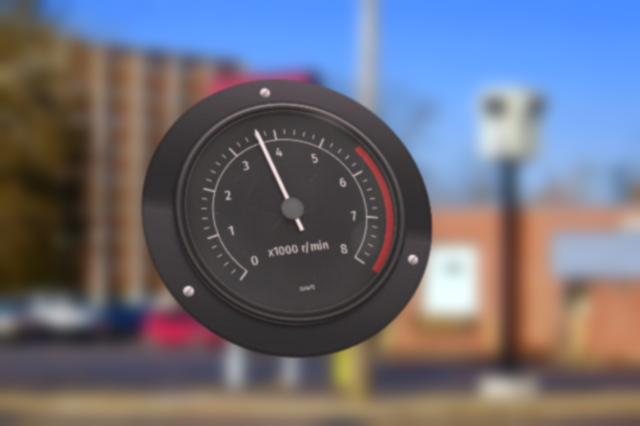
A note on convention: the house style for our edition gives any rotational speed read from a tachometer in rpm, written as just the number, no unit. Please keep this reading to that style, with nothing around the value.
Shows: 3600
